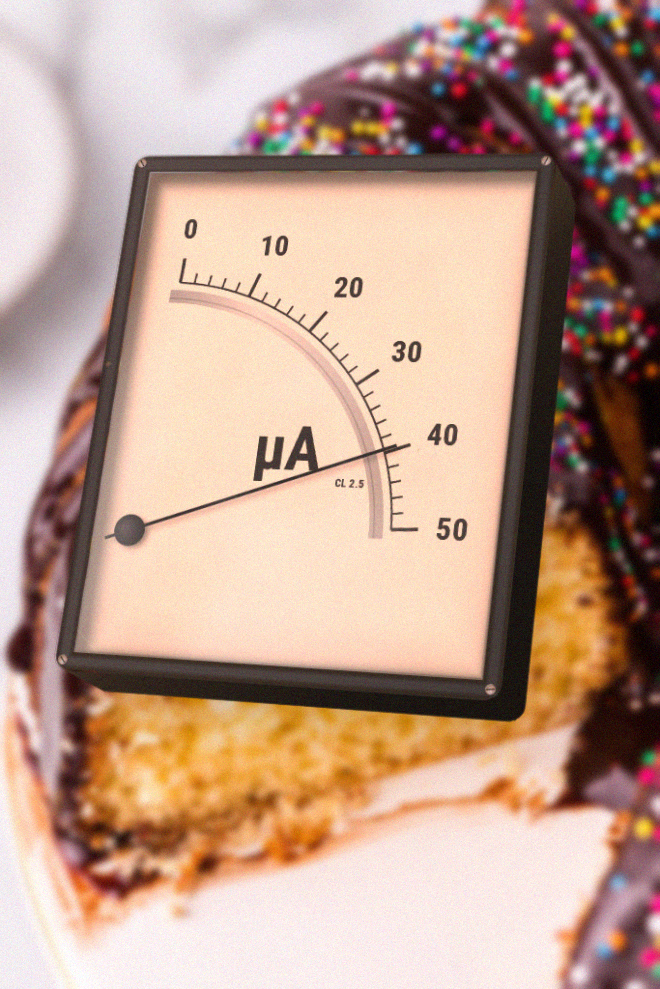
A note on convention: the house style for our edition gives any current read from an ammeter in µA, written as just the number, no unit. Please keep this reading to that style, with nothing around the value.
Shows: 40
